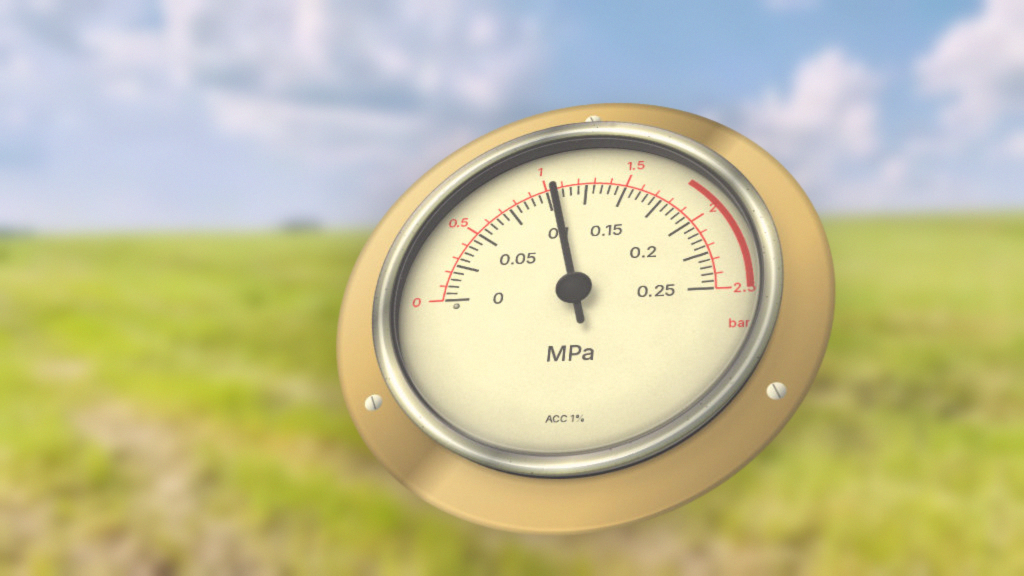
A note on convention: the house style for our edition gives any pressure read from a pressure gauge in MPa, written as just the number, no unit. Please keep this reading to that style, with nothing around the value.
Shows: 0.105
